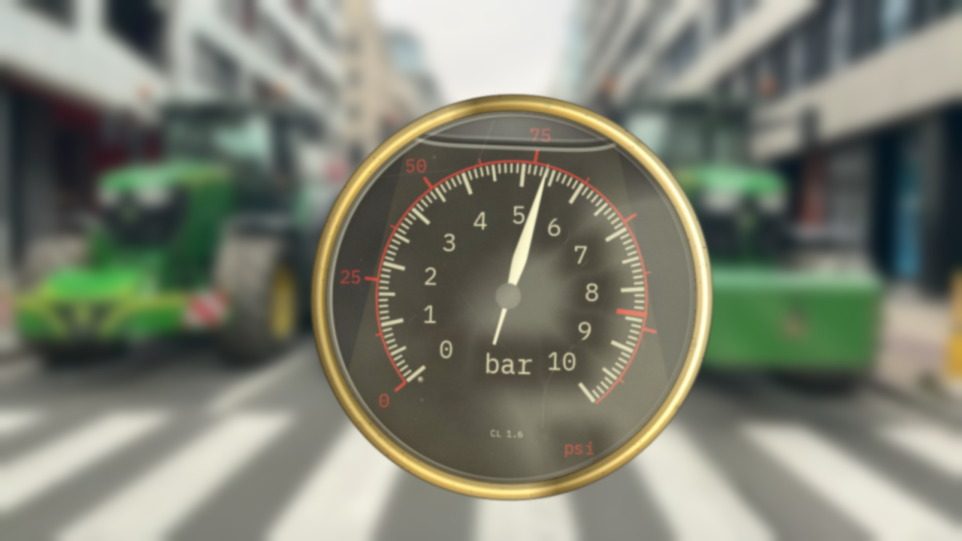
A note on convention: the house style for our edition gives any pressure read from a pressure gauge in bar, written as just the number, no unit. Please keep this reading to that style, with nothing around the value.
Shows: 5.4
